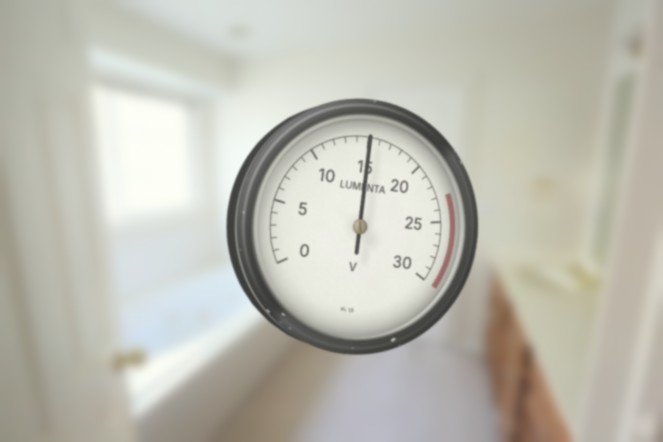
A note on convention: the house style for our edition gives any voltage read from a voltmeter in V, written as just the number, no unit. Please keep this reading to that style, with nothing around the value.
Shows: 15
